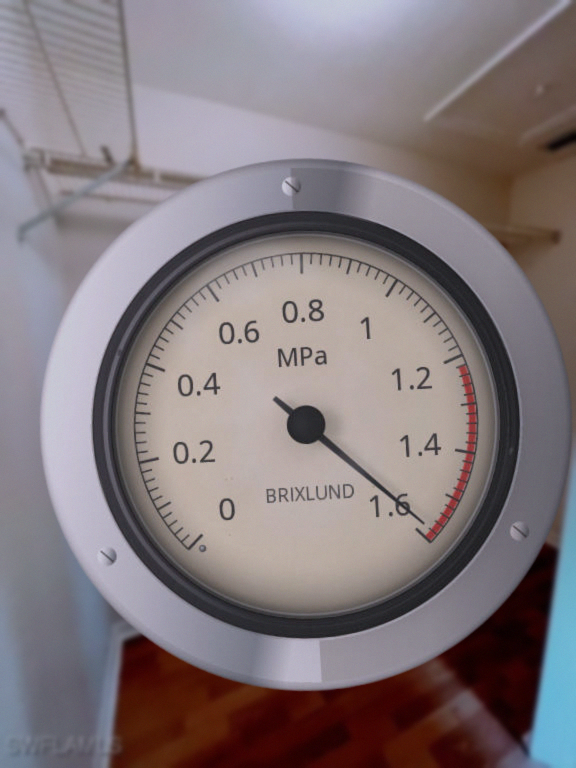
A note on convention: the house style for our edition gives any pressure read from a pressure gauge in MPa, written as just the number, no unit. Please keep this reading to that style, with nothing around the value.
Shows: 1.58
